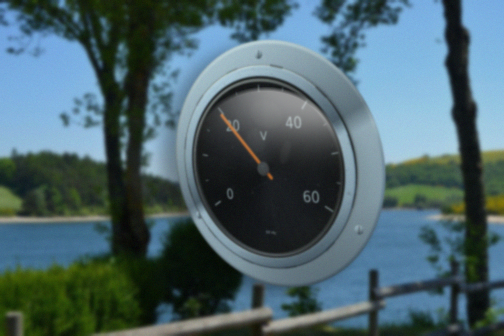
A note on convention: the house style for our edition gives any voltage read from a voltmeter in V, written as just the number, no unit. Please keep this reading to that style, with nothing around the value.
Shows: 20
